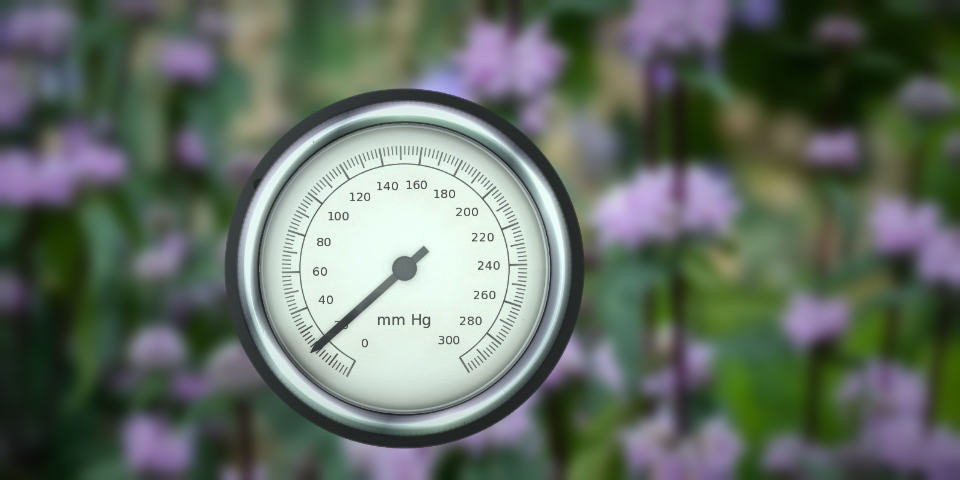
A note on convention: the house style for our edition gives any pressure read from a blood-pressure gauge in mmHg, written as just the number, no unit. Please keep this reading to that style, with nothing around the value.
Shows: 20
